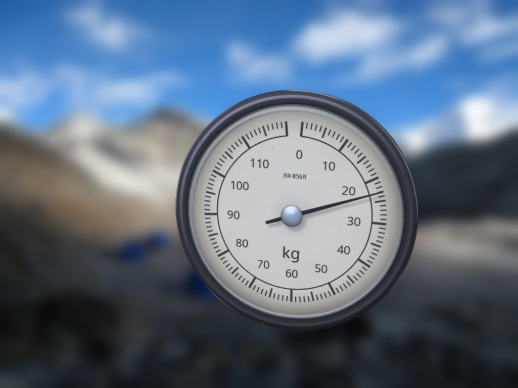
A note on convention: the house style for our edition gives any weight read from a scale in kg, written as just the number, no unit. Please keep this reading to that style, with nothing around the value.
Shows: 23
